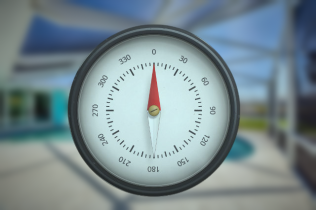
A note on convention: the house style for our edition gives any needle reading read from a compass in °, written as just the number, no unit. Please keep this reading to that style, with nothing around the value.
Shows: 0
